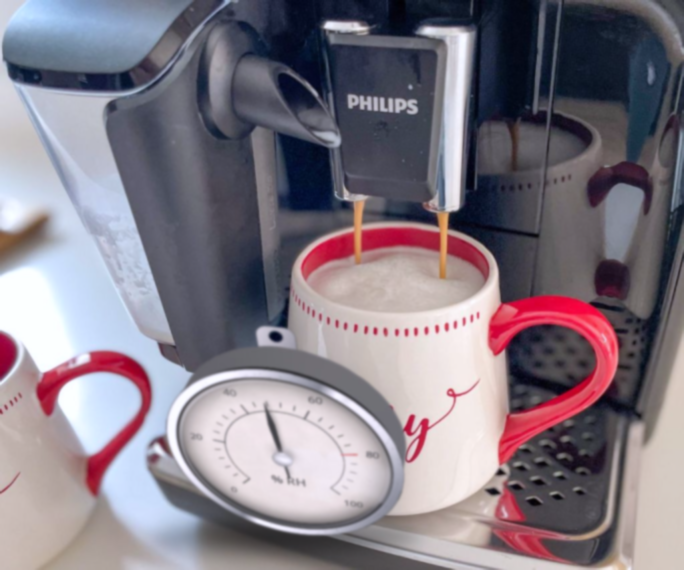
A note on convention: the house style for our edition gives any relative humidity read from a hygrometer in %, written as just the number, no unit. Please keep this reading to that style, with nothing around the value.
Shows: 48
